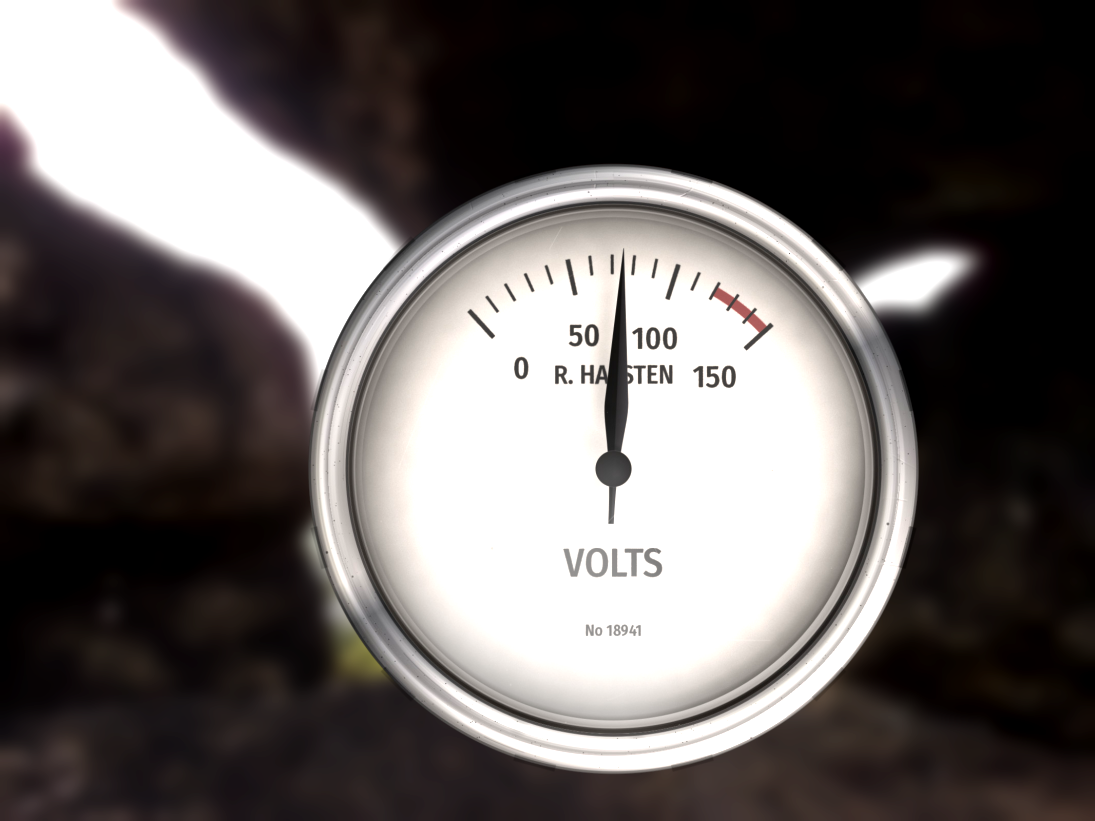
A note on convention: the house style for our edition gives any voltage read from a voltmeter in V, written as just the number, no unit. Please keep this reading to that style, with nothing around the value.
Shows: 75
